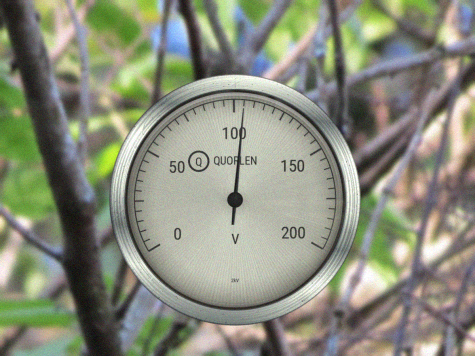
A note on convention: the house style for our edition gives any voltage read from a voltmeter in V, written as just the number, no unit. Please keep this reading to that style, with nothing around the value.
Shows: 105
